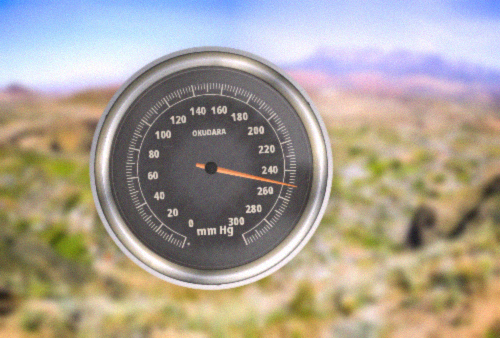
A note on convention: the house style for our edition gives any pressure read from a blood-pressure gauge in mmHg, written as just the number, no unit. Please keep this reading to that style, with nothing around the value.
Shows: 250
